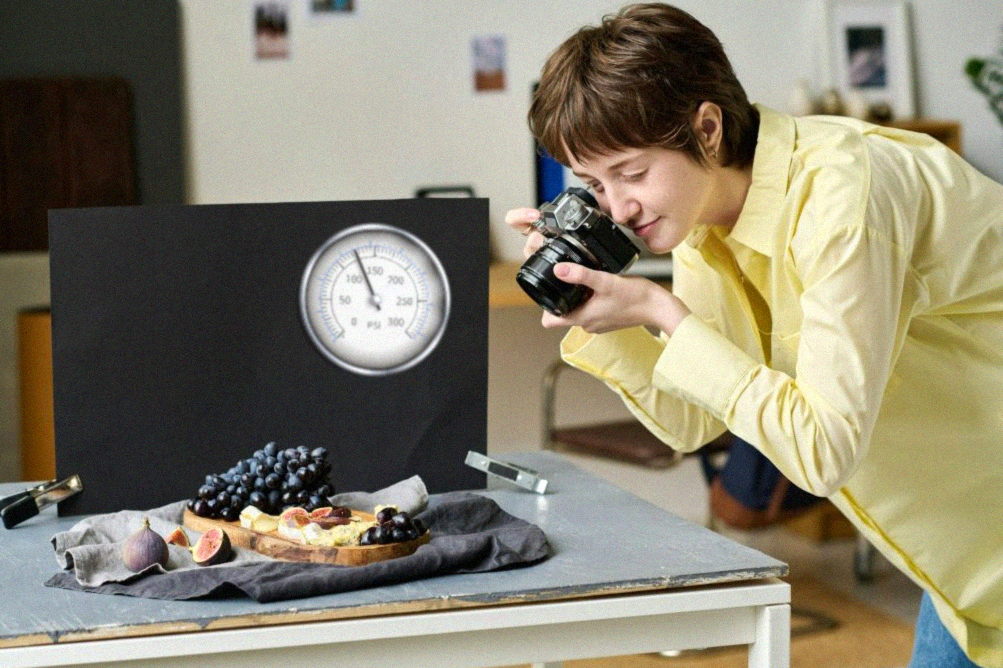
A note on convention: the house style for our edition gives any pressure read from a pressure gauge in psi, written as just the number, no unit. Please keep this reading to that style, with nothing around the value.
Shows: 125
